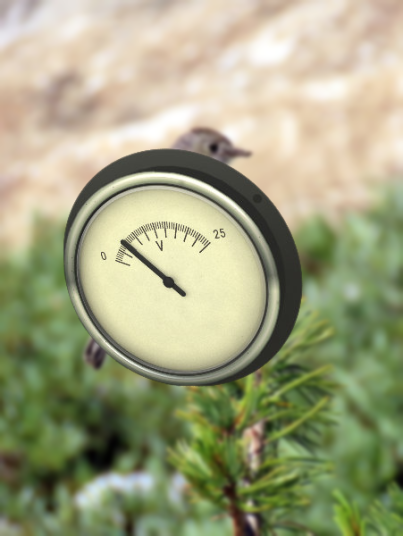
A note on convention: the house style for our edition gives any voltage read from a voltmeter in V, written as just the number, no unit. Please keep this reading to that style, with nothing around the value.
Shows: 5
